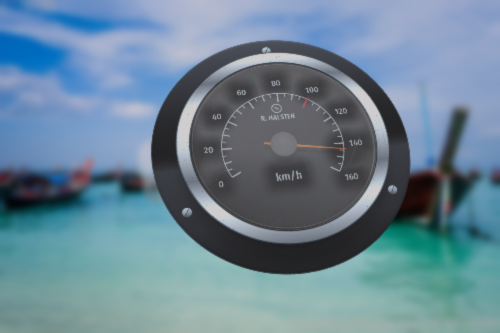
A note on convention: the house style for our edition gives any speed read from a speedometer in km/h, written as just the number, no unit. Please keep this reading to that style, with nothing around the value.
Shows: 145
